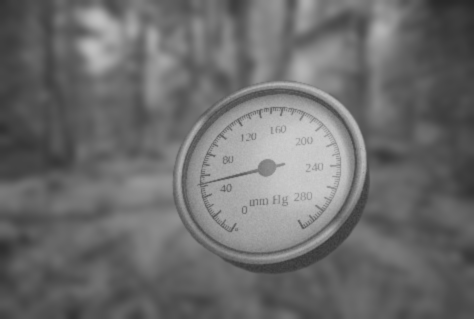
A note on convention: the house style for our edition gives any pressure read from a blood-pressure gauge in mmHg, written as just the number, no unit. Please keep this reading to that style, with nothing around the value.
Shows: 50
